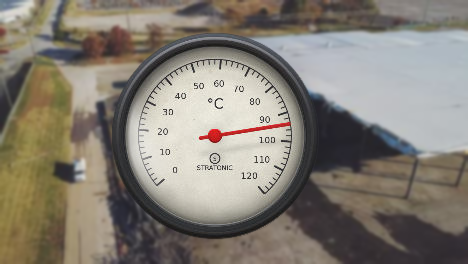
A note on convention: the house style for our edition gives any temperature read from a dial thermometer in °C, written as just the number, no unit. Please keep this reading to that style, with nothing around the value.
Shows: 94
